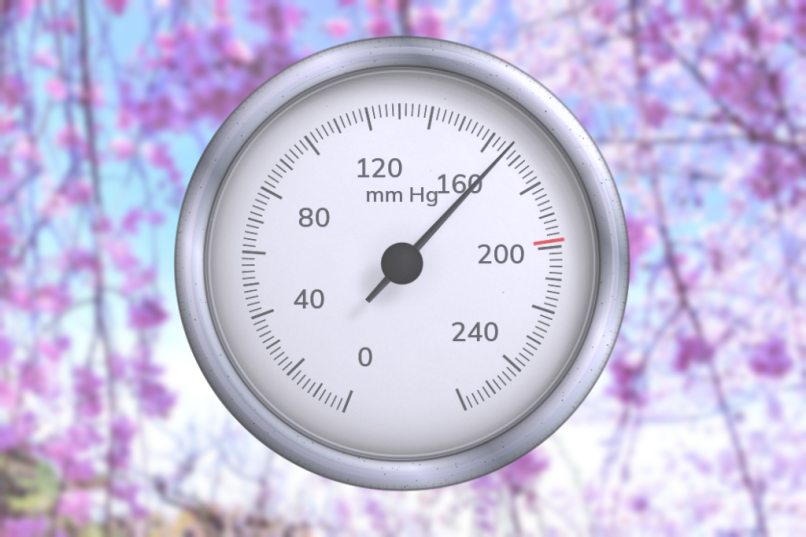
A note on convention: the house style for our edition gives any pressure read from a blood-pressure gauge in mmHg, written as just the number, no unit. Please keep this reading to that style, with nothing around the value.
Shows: 166
